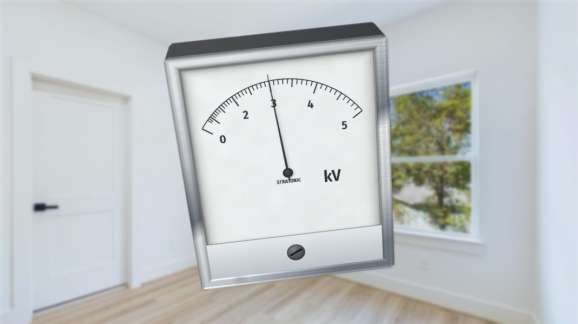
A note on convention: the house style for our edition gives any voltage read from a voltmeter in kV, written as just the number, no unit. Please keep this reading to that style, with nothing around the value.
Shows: 3
